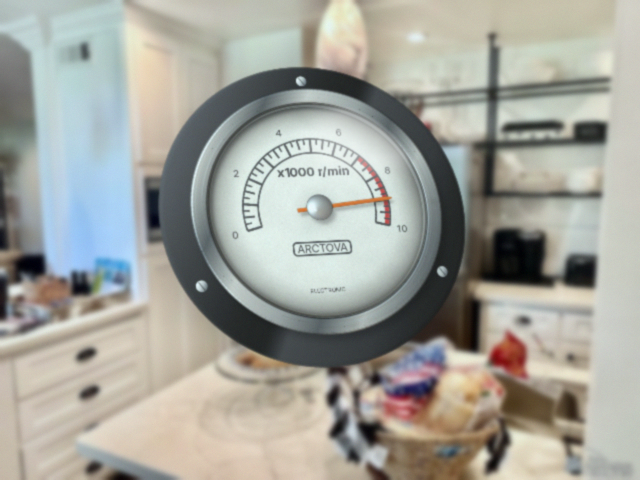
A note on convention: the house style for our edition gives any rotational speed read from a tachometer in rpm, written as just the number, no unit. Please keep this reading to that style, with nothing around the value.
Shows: 9000
